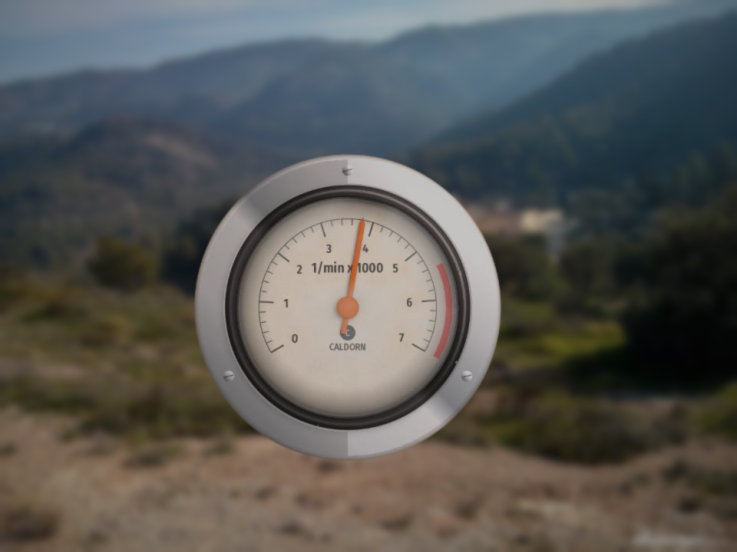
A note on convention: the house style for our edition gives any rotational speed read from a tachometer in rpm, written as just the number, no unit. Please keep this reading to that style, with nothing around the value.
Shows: 3800
